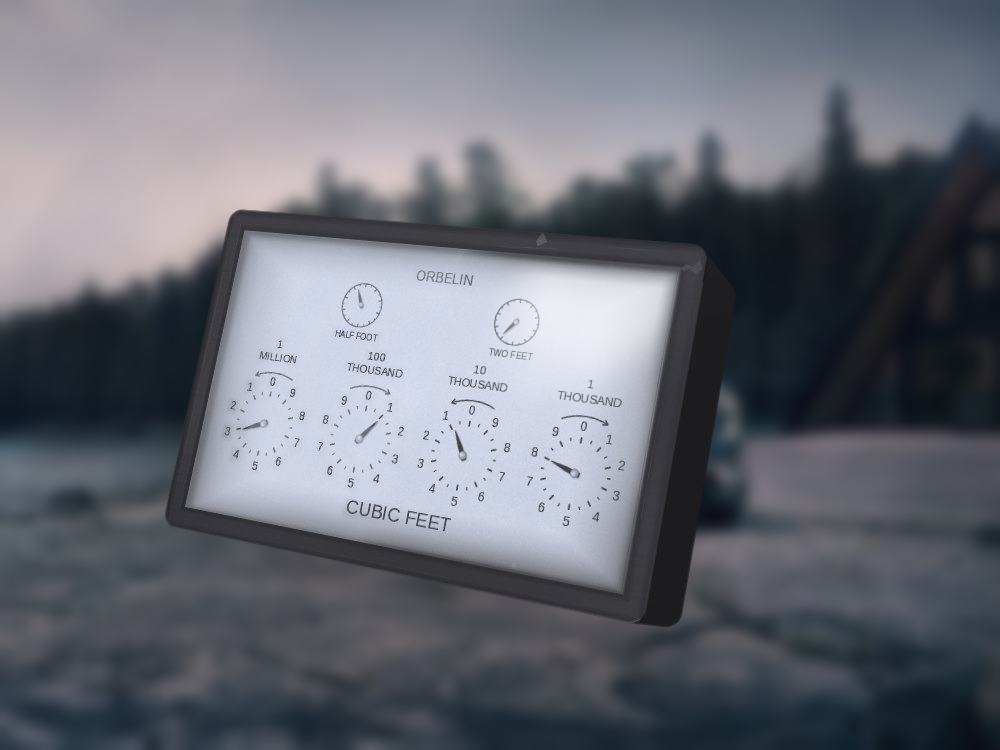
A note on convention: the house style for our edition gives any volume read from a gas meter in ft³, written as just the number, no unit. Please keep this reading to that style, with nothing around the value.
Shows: 310800
